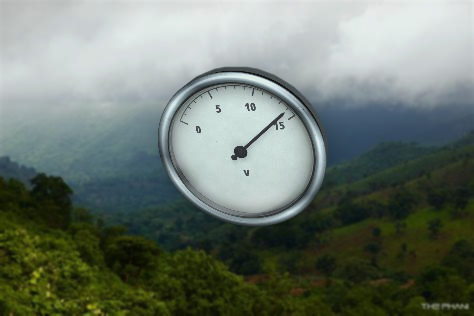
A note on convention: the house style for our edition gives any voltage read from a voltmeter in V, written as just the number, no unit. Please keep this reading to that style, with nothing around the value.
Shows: 14
